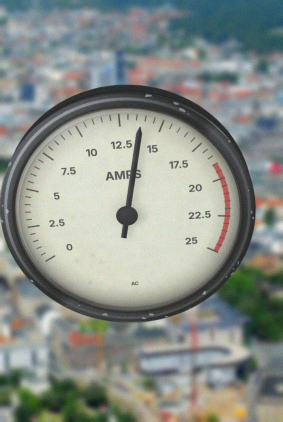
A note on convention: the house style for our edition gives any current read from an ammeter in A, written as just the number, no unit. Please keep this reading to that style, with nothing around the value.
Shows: 13.75
